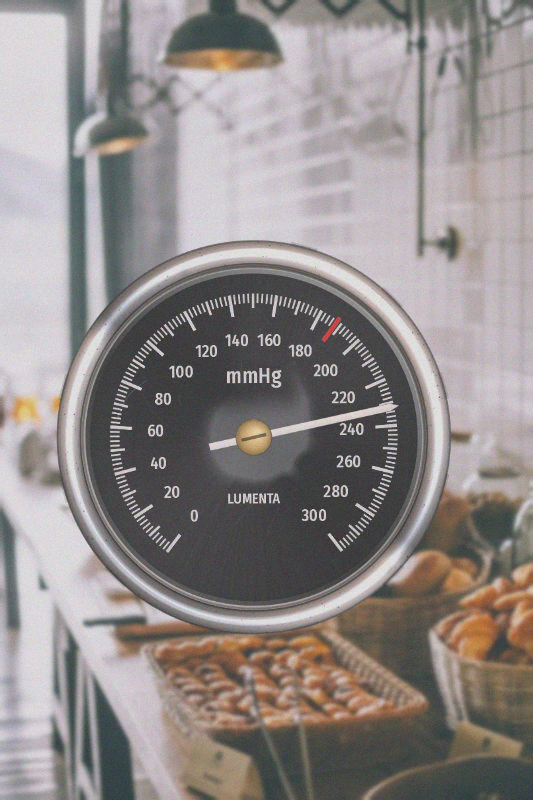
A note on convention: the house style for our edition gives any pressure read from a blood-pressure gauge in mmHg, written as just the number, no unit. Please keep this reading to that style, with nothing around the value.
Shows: 232
